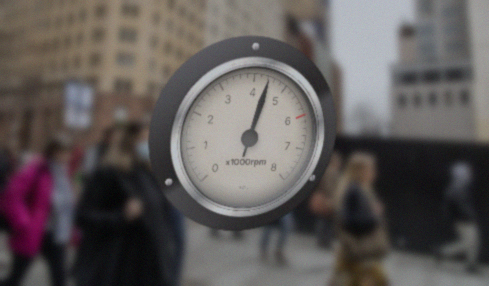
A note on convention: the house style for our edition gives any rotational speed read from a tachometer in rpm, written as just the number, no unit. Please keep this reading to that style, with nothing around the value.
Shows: 4400
